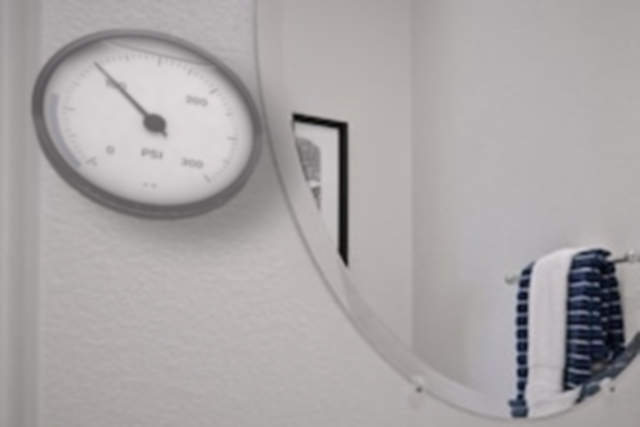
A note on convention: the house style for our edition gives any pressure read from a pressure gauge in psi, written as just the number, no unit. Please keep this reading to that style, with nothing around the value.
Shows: 100
